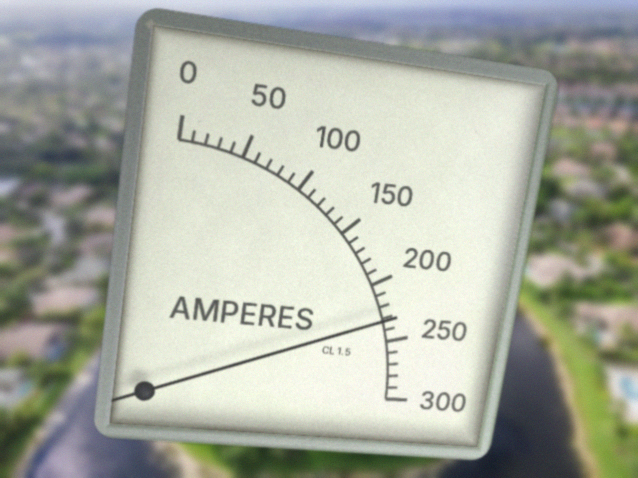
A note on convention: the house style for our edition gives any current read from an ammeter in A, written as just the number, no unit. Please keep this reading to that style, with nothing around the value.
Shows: 230
